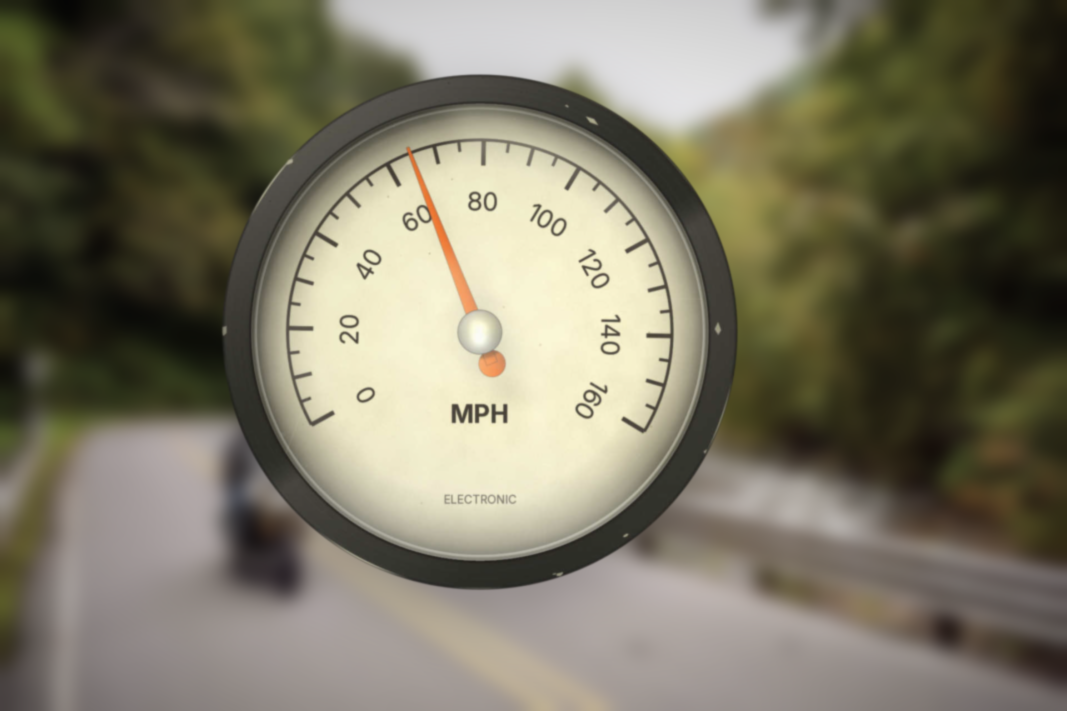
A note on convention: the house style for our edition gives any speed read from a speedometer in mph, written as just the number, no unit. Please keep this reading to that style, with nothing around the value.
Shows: 65
